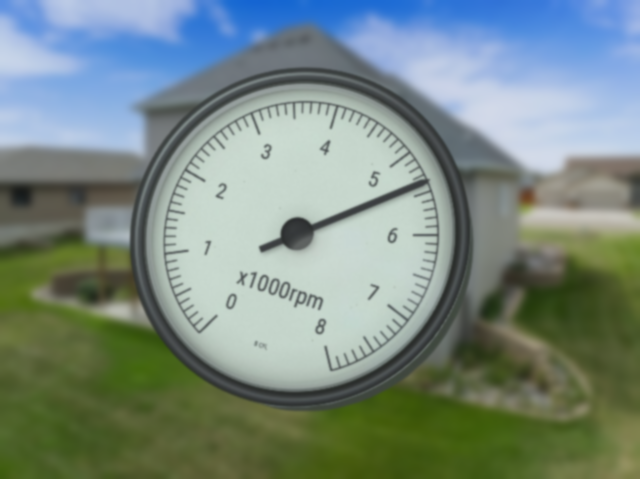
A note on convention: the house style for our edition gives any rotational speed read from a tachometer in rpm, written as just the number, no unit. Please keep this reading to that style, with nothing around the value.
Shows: 5400
